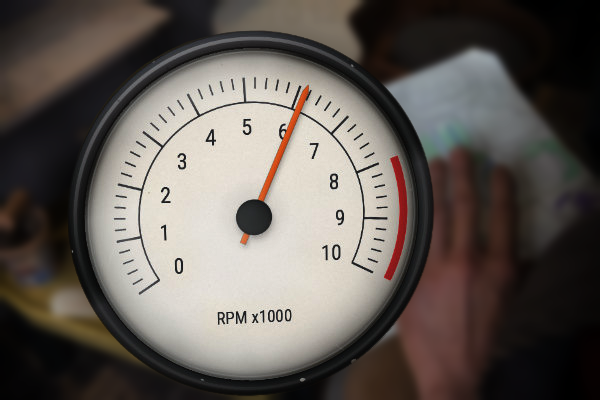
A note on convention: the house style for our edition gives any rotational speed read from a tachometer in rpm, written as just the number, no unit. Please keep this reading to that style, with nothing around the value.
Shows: 6100
